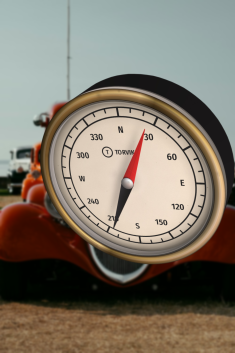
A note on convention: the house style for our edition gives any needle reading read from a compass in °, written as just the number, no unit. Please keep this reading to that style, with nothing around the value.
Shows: 25
